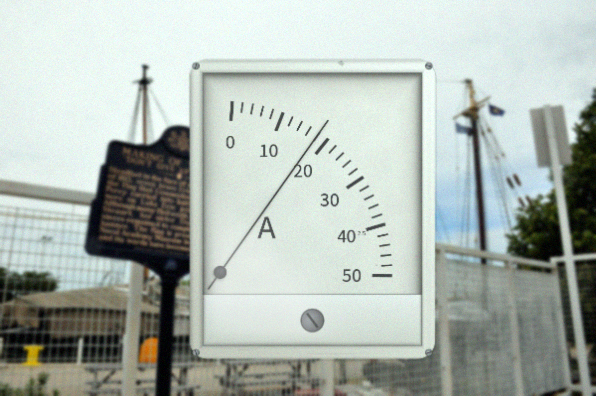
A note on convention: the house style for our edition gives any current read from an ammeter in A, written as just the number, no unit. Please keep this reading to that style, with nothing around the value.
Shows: 18
